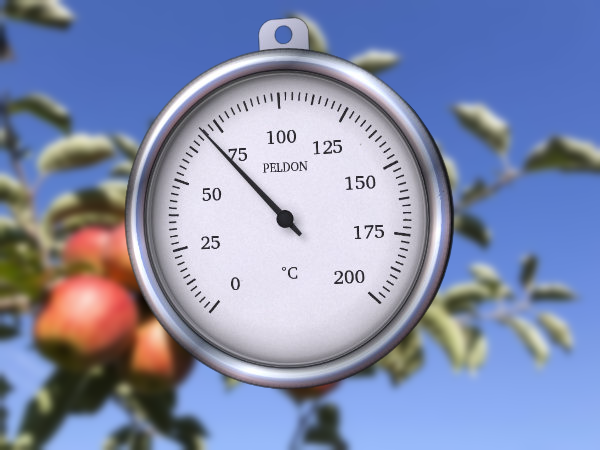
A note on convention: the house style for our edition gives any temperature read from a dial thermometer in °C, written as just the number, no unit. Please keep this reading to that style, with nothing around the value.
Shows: 70
